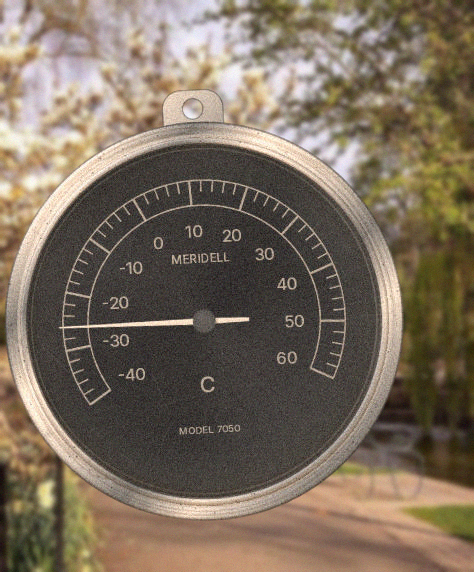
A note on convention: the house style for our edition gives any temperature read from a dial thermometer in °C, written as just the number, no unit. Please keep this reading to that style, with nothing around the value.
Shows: -26
